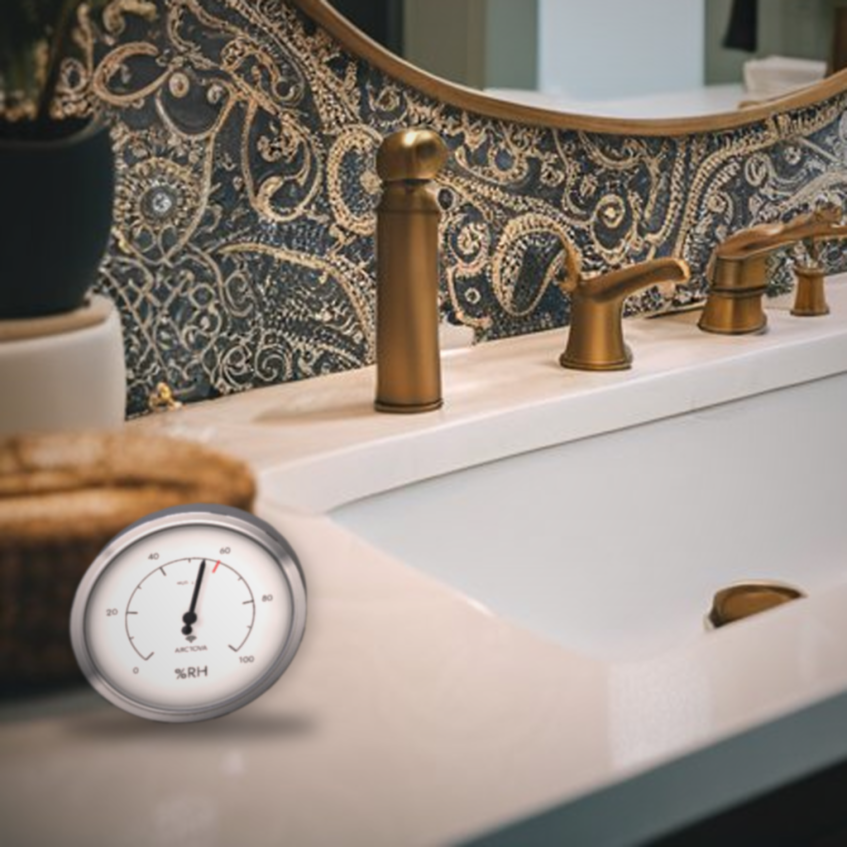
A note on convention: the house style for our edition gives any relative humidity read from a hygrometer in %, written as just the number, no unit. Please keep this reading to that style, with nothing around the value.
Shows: 55
